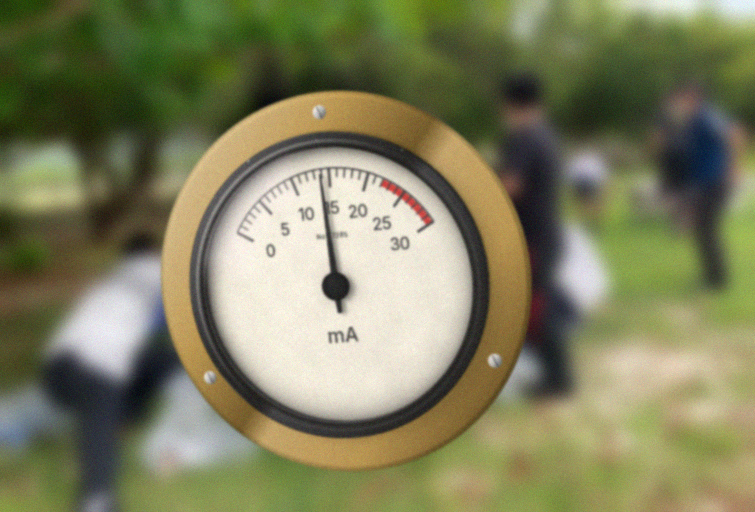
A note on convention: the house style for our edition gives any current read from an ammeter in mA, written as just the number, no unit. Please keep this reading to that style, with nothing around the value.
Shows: 14
